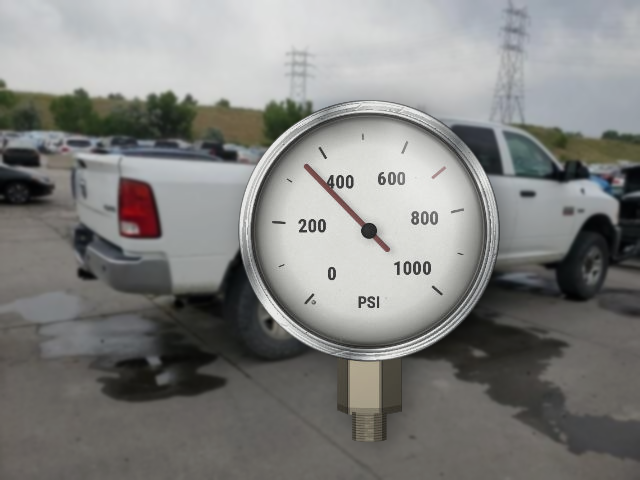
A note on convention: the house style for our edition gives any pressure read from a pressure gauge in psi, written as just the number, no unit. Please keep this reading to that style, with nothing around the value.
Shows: 350
